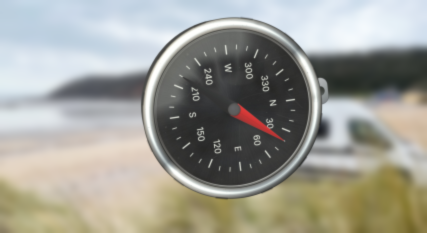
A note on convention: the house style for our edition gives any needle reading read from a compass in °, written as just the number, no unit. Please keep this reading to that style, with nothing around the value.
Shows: 40
